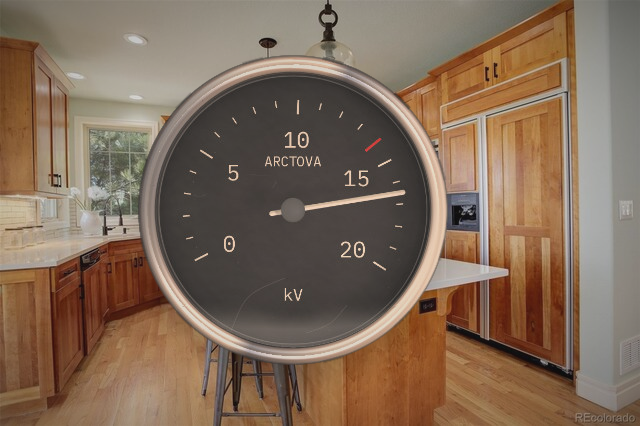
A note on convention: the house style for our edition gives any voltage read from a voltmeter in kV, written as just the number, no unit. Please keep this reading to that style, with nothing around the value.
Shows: 16.5
